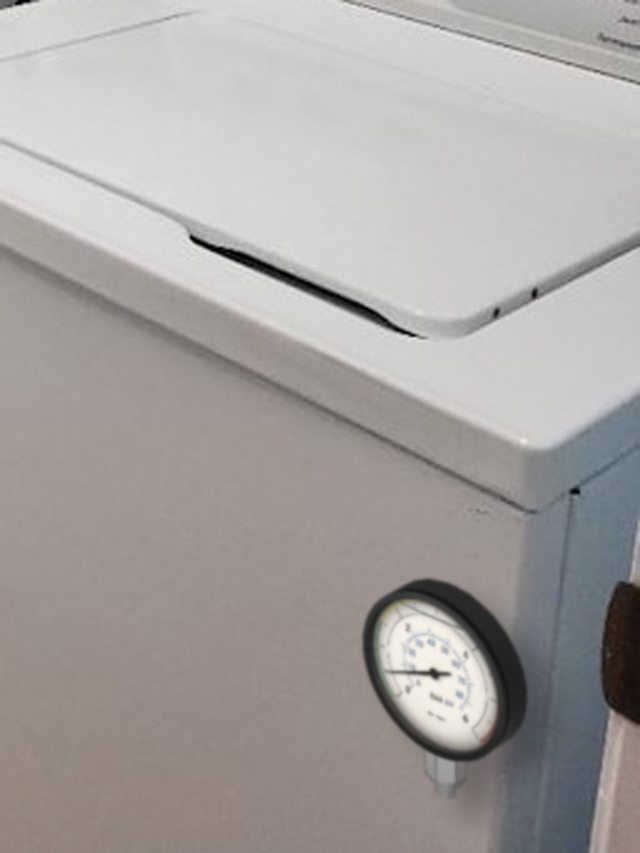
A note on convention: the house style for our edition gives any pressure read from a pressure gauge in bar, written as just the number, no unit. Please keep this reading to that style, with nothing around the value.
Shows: 0.5
